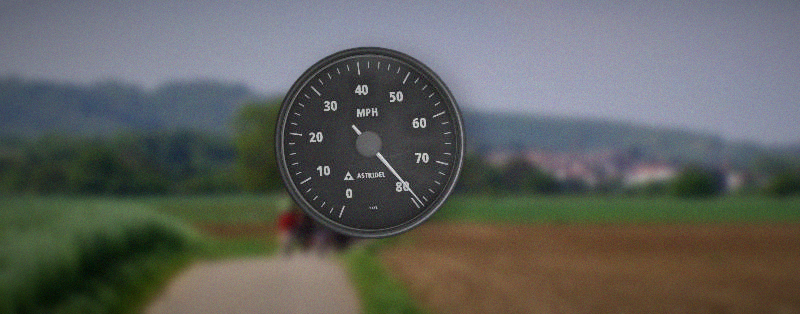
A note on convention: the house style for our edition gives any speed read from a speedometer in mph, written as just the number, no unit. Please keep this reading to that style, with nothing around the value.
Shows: 79
